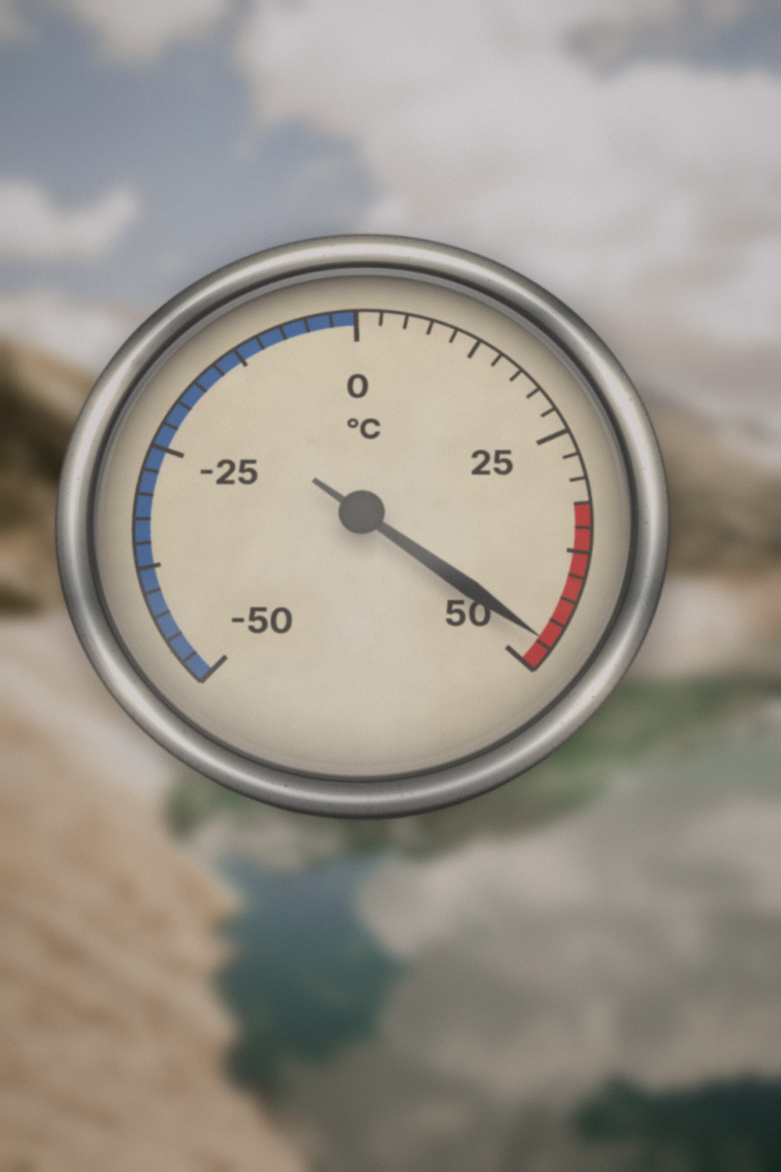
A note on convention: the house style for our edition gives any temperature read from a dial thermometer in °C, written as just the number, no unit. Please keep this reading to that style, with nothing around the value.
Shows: 47.5
